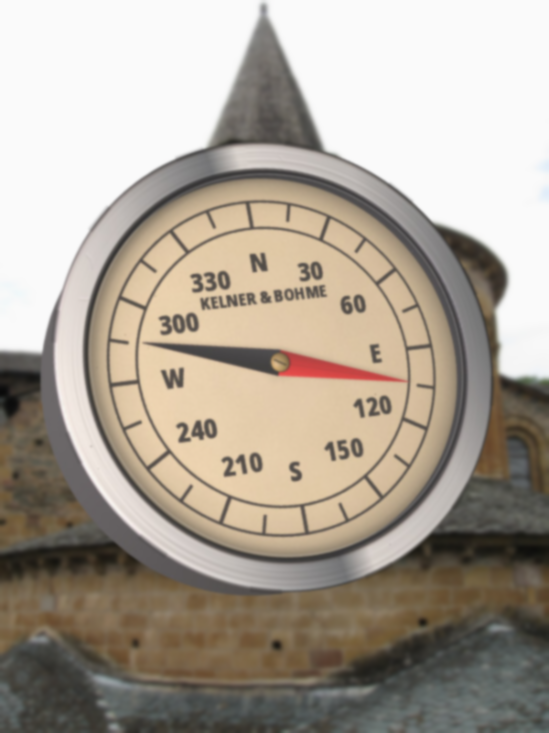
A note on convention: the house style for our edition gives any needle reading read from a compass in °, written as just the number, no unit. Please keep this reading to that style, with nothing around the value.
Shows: 105
